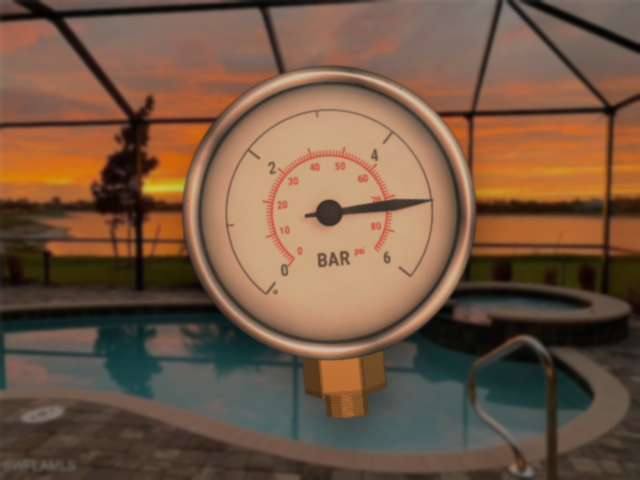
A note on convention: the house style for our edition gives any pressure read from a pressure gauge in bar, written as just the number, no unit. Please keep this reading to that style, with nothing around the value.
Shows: 5
